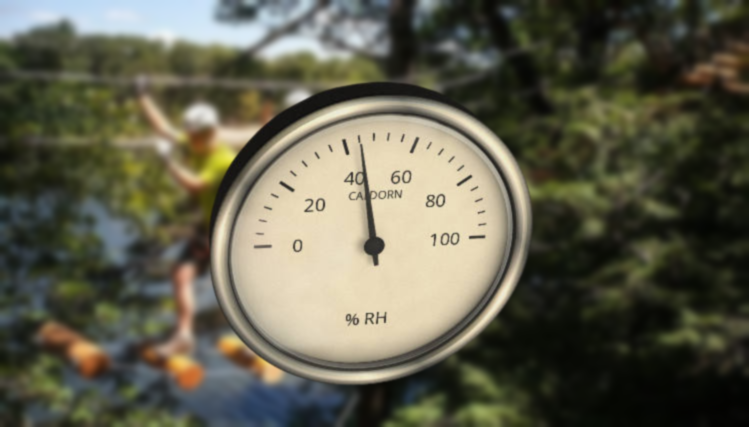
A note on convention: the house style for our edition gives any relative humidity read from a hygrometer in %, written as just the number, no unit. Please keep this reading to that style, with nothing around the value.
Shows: 44
